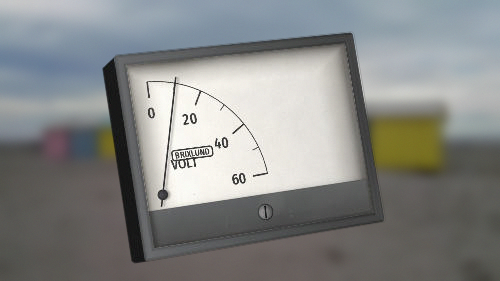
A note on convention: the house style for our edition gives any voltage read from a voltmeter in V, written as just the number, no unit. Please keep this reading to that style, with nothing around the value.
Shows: 10
